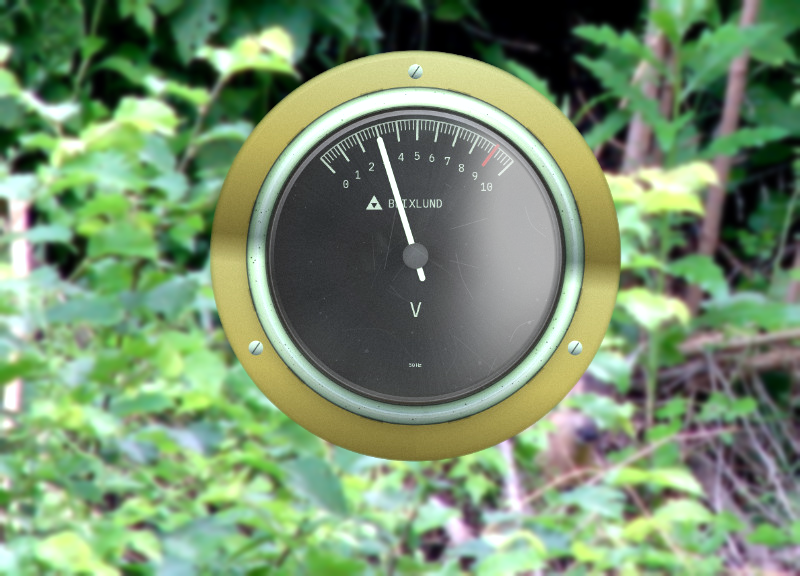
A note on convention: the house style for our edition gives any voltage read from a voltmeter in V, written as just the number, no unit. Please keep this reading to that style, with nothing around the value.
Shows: 3
